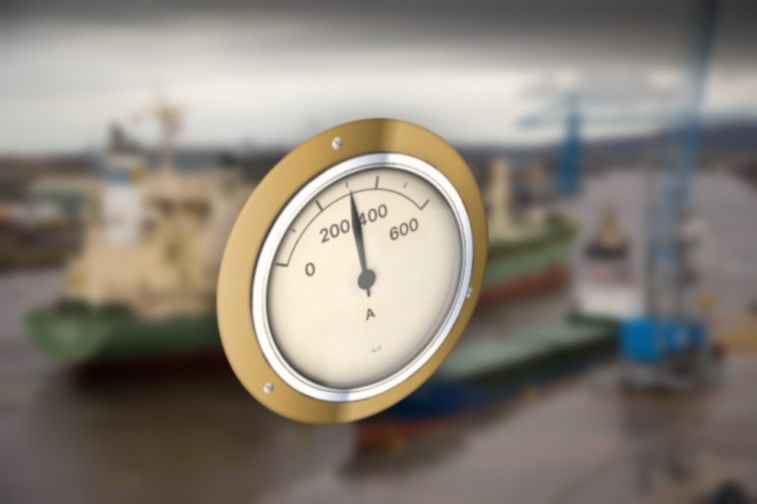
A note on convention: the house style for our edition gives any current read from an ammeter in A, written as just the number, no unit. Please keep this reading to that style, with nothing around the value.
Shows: 300
